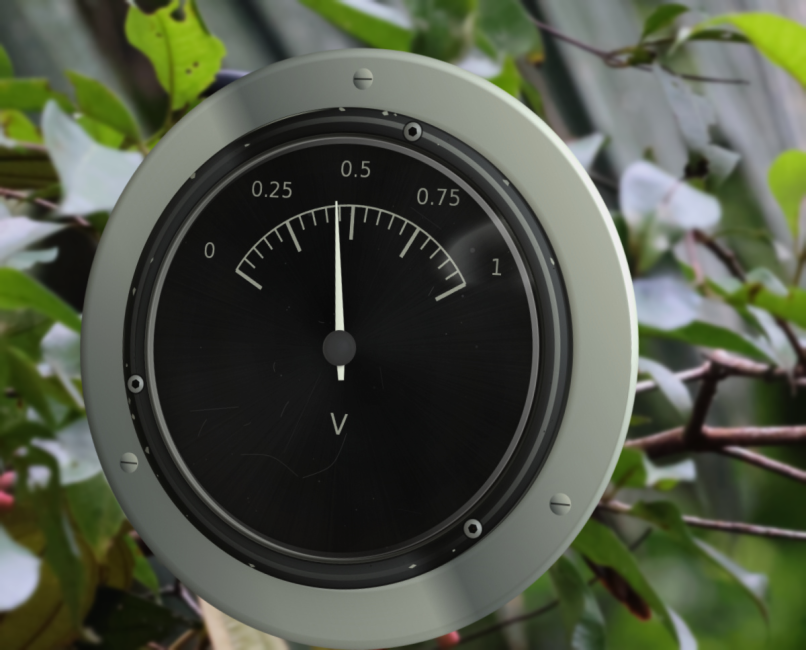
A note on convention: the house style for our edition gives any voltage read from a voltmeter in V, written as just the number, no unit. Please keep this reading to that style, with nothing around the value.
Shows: 0.45
